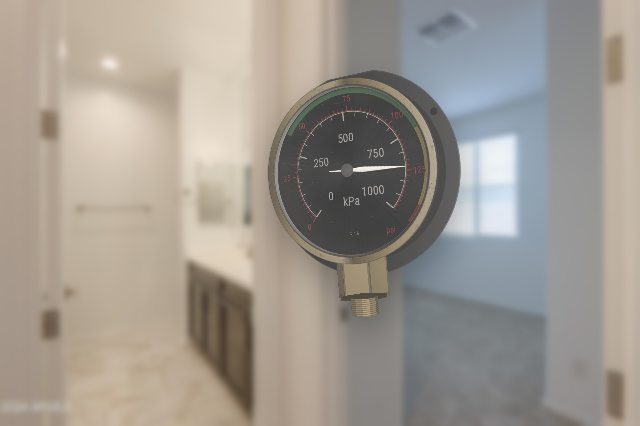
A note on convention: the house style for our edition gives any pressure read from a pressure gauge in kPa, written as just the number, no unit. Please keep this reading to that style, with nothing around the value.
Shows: 850
